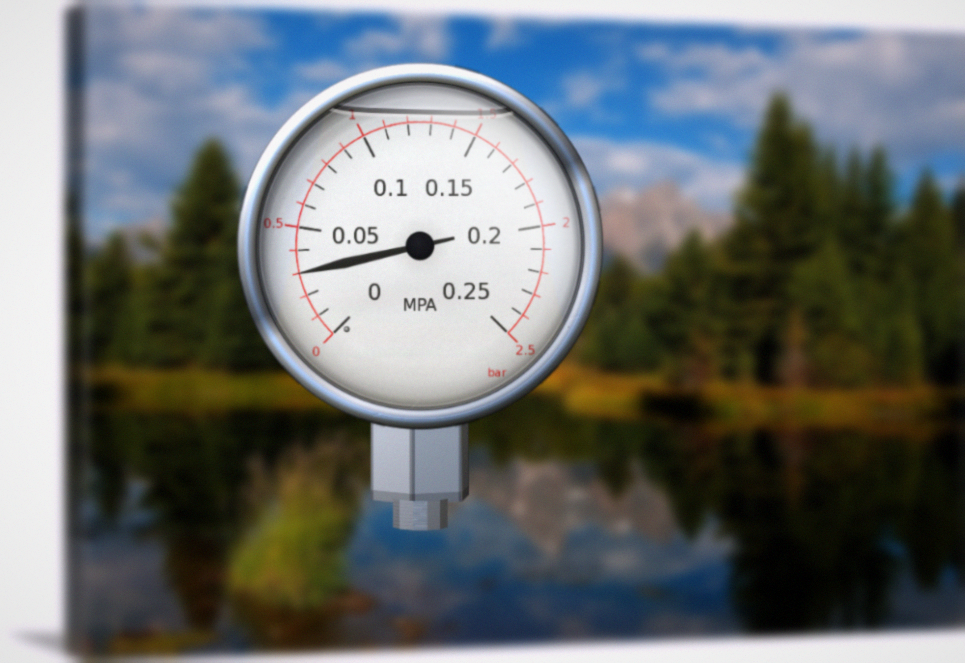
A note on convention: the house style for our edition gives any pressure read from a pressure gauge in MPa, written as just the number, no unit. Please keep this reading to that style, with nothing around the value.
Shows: 0.03
